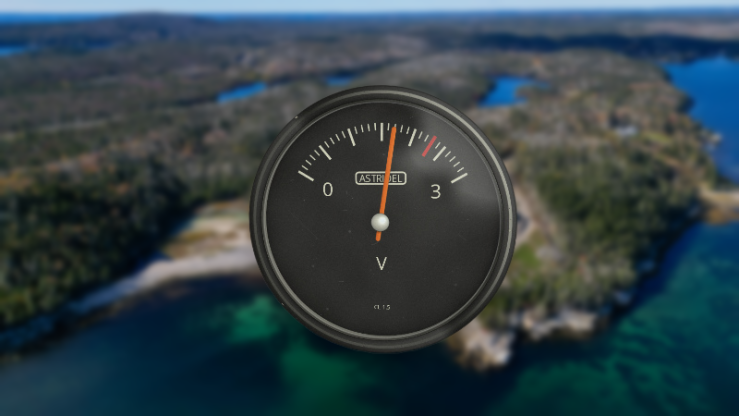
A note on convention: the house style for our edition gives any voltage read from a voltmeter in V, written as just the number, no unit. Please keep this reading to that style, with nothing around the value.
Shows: 1.7
